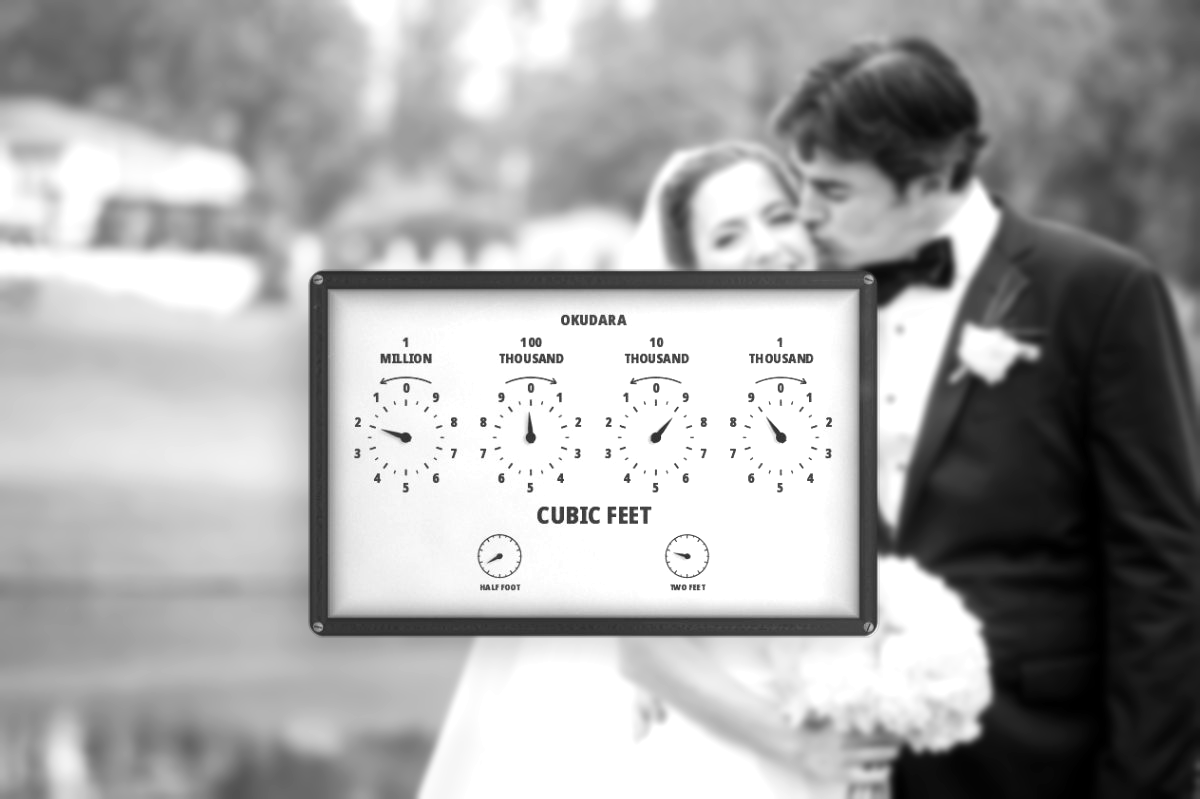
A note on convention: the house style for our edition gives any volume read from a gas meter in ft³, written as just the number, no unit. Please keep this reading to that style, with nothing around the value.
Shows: 198900
